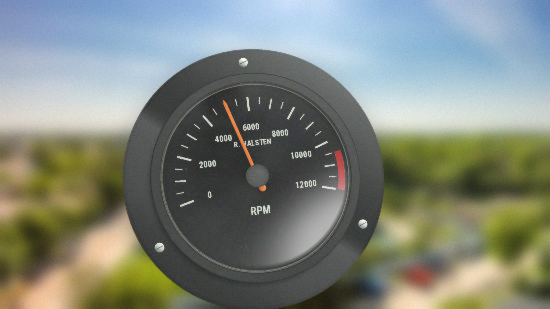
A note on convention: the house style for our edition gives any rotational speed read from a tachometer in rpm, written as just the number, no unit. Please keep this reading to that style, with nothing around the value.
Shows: 5000
